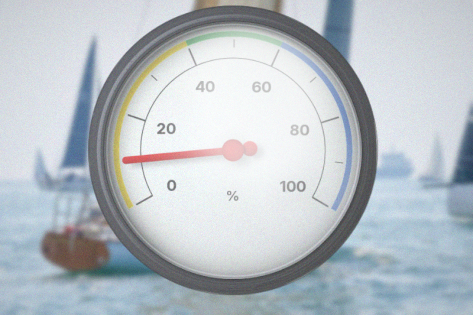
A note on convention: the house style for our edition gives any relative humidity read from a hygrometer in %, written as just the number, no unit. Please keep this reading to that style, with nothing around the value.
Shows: 10
